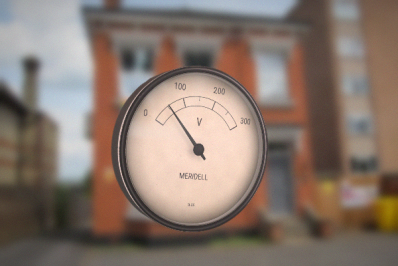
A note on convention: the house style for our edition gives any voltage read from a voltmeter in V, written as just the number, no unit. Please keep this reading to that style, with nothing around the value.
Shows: 50
